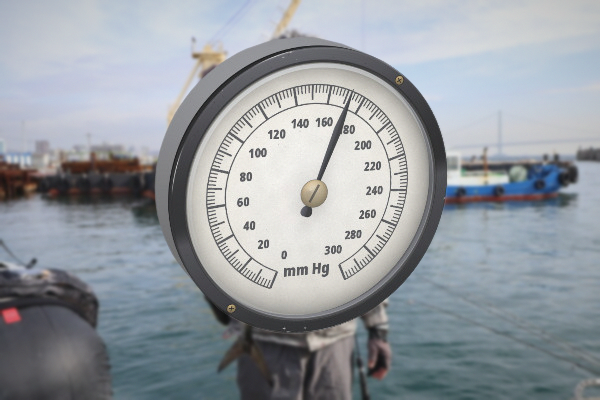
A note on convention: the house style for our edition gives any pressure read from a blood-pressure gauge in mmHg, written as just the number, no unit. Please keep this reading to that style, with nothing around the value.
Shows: 170
